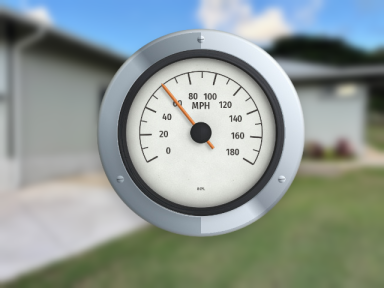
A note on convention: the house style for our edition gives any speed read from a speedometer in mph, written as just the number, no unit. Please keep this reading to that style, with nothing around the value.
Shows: 60
